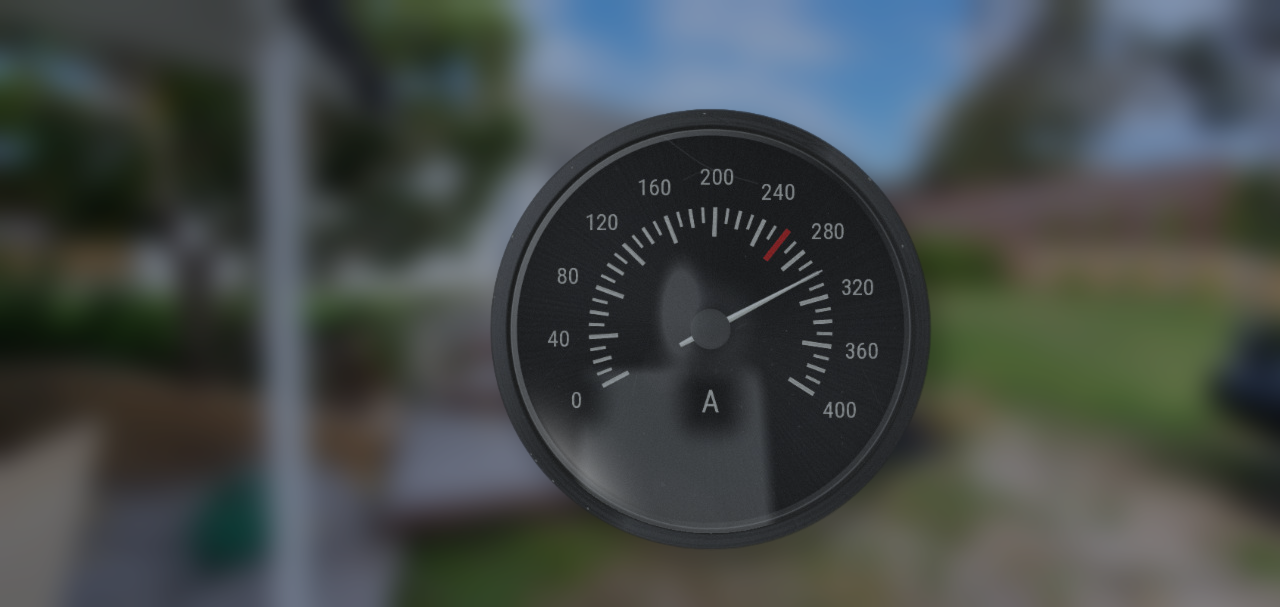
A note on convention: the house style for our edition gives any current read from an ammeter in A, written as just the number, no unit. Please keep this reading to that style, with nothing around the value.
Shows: 300
